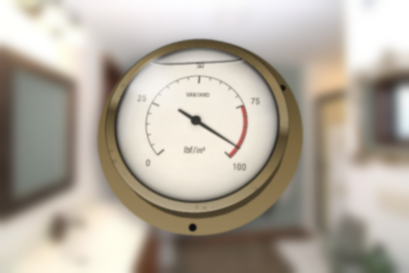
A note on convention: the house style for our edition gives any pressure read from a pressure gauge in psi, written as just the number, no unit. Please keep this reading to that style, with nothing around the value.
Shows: 95
